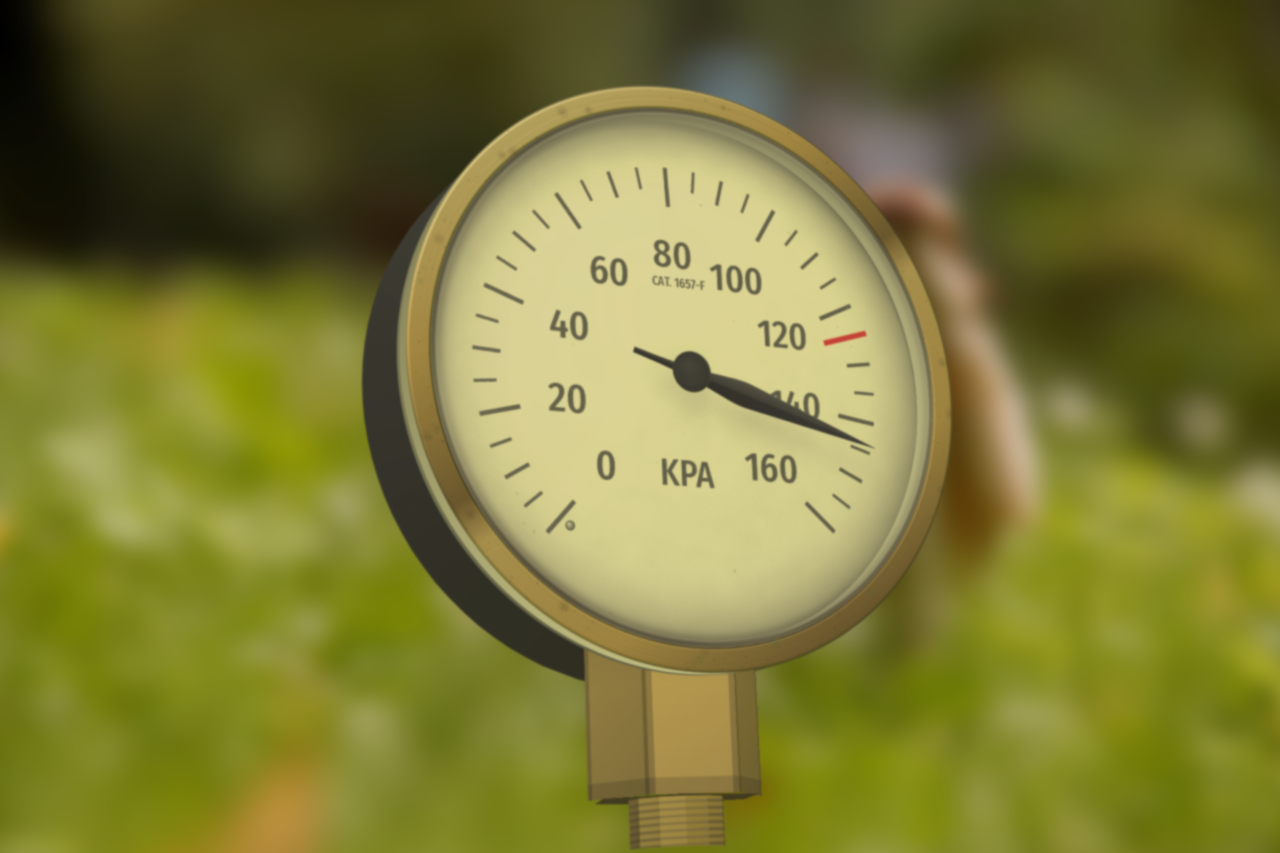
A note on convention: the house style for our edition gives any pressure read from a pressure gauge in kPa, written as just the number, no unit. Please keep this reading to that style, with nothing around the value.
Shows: 145
